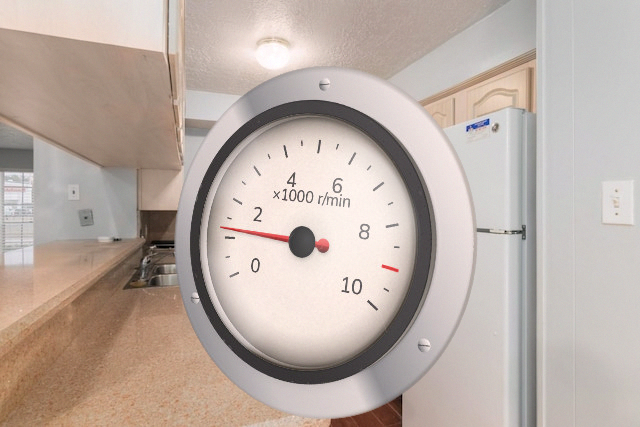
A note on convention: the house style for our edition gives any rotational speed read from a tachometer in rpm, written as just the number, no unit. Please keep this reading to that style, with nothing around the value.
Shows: 1250
